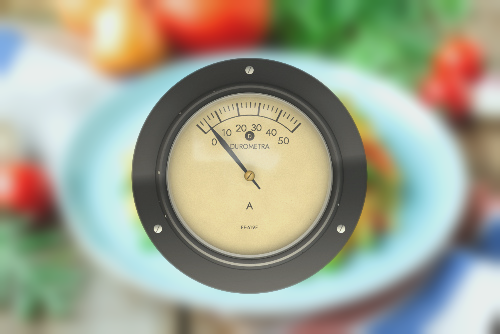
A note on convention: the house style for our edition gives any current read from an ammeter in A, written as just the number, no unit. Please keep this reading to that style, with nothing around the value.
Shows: 4
